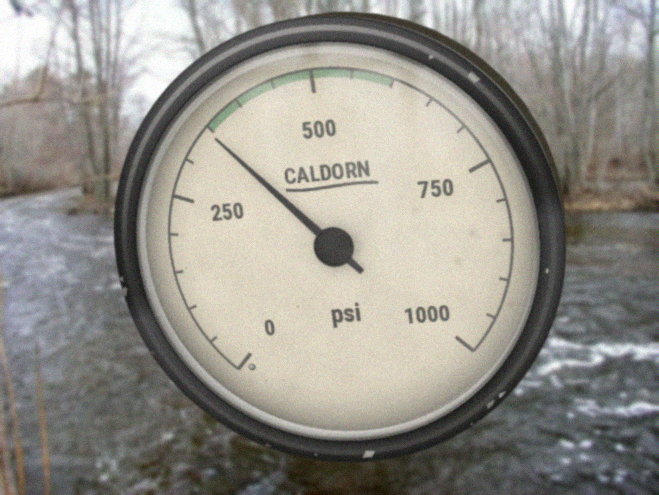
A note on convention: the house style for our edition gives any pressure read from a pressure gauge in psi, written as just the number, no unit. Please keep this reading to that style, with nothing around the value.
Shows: 350
